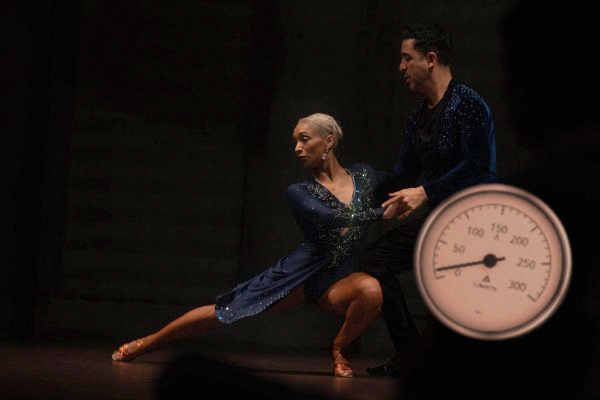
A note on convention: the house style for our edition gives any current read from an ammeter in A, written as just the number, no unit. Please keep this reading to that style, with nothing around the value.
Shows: 10
